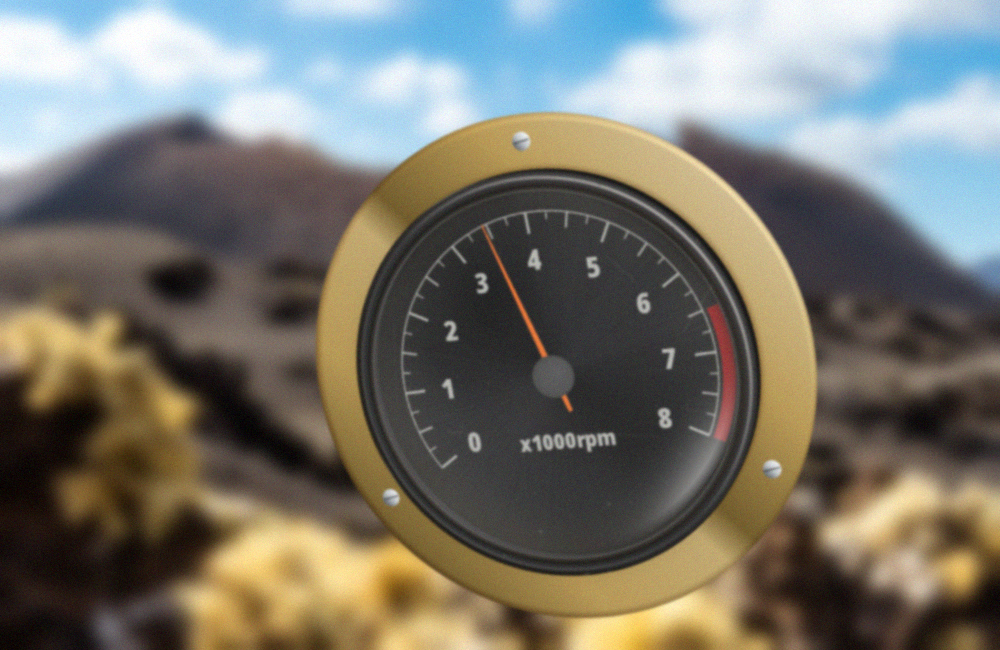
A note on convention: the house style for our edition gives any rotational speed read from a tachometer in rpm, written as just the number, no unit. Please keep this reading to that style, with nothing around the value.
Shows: 3500
